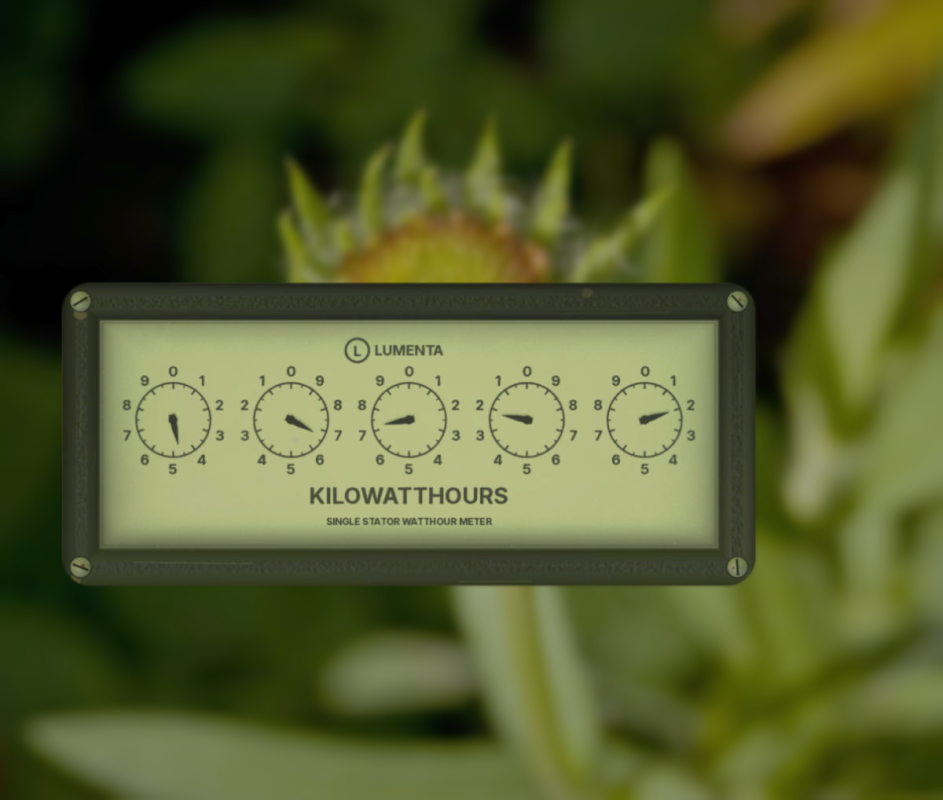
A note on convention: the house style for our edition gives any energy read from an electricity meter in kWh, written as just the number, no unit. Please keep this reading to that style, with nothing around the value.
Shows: 46722
